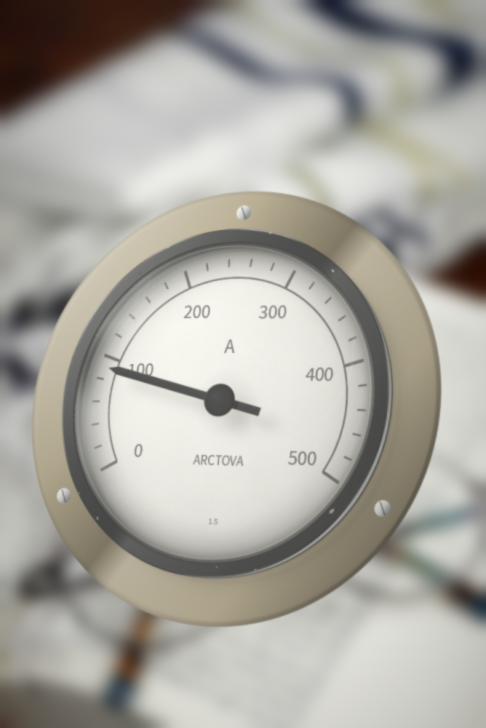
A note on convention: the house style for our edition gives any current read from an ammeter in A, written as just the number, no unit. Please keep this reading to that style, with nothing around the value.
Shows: 90
